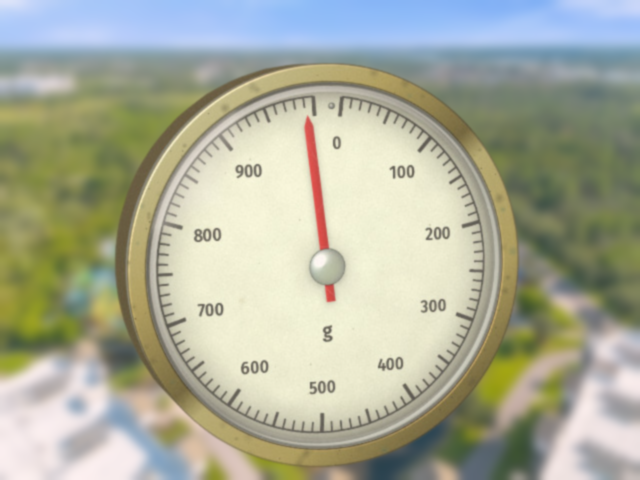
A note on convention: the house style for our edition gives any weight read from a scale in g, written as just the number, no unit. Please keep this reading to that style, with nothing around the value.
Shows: 990
